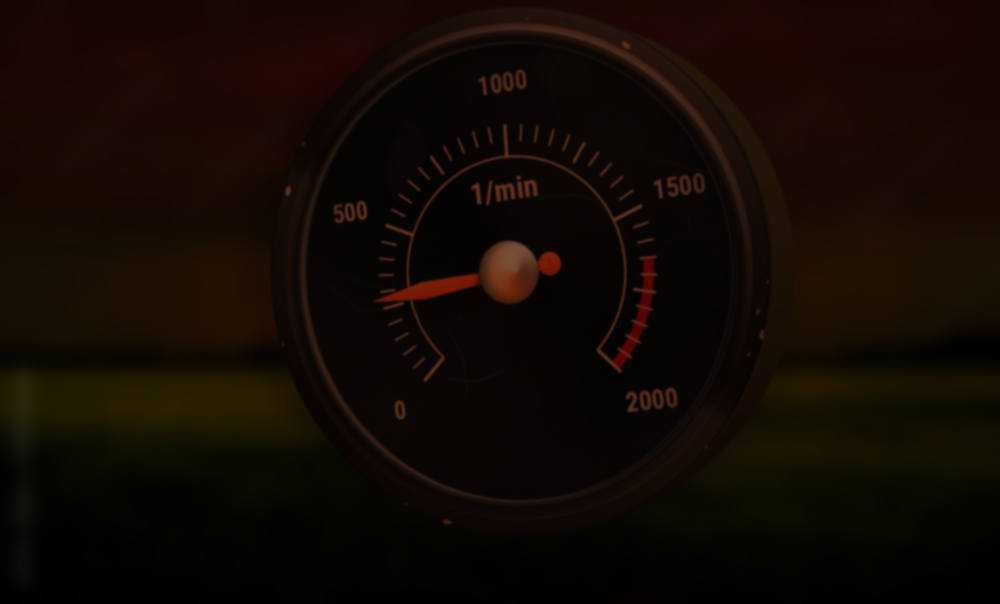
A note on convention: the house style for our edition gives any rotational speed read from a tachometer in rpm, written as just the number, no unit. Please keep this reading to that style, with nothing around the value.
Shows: 275
